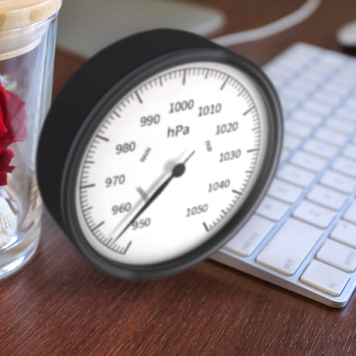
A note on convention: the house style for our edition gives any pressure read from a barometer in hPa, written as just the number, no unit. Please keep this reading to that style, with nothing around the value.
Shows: 955
